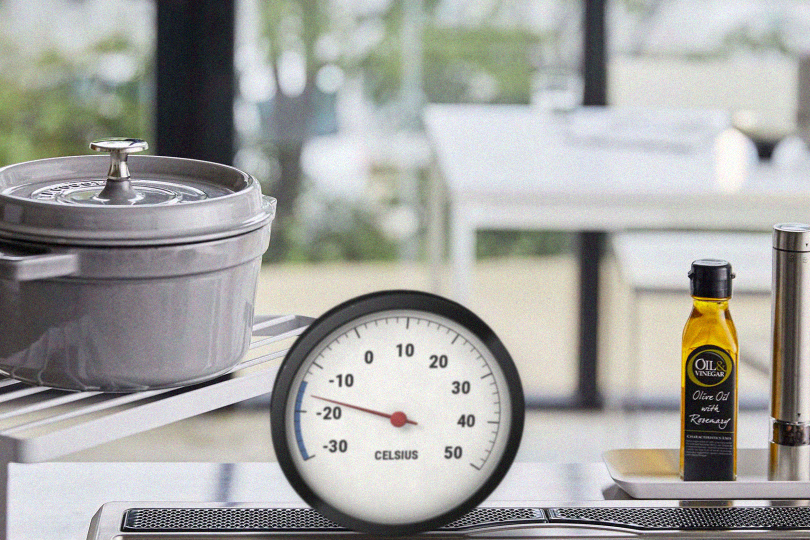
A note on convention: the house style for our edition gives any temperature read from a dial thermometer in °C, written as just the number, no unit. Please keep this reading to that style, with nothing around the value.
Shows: -16
